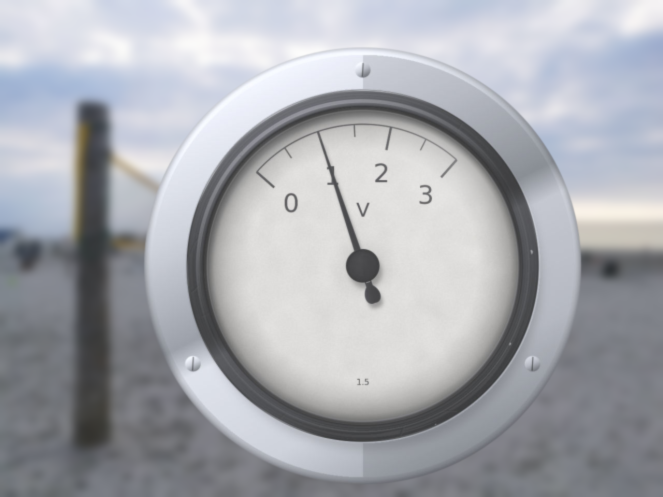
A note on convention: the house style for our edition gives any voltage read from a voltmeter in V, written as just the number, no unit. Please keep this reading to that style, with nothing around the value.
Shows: 1
